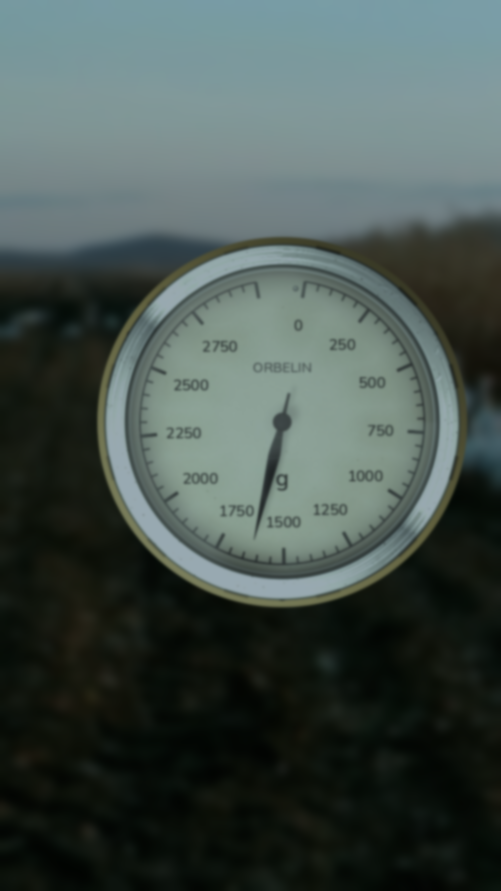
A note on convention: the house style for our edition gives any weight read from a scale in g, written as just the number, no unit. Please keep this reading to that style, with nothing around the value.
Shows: 1625
